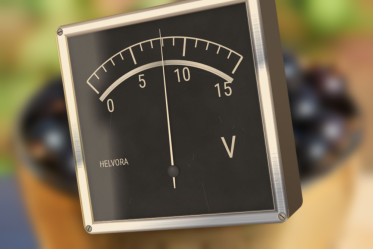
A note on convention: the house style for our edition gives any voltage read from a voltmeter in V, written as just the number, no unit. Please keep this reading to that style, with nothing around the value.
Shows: 8
